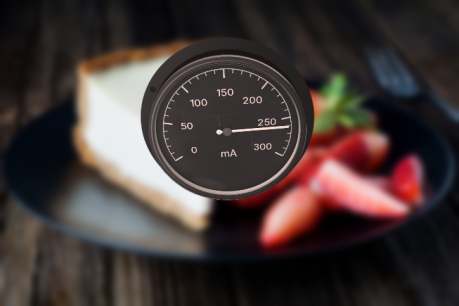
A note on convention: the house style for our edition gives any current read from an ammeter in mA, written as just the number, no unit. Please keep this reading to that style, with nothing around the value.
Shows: 260
